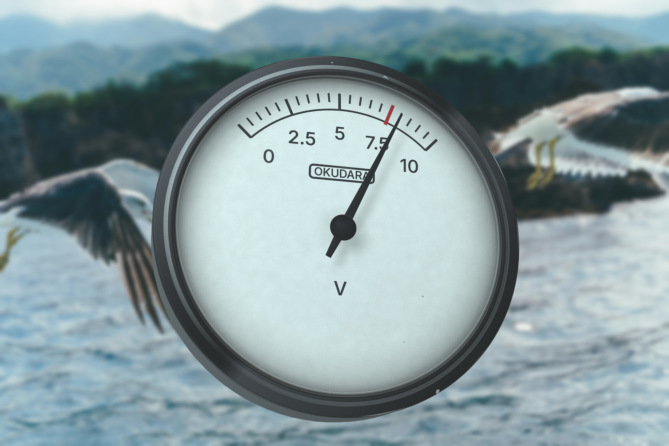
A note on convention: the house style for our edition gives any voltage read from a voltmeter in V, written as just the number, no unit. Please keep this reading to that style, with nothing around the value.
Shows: 8
